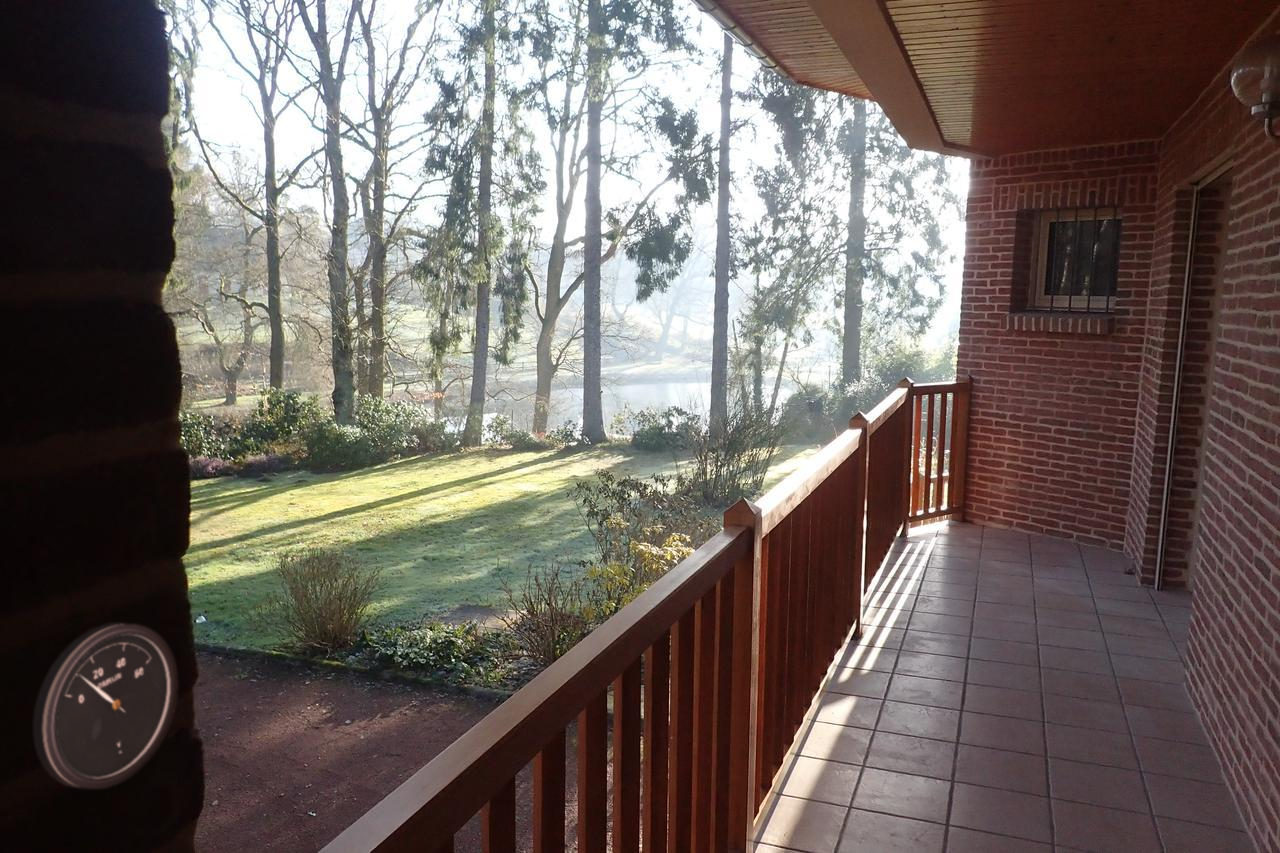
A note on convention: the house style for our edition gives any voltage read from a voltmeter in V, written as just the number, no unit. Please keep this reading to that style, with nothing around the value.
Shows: 10
